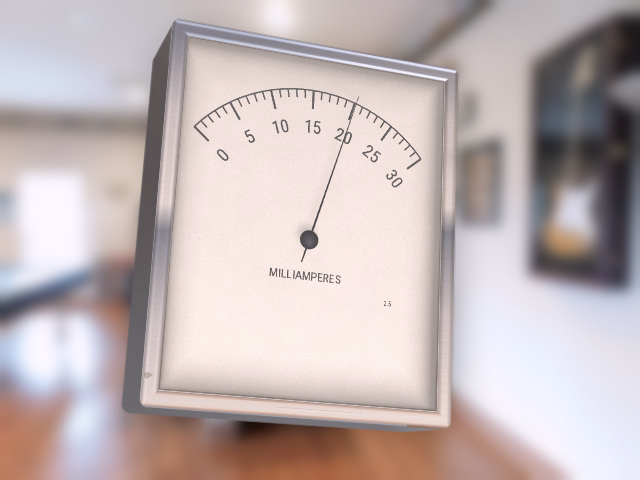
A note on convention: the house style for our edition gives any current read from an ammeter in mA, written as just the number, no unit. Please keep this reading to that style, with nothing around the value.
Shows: 20
